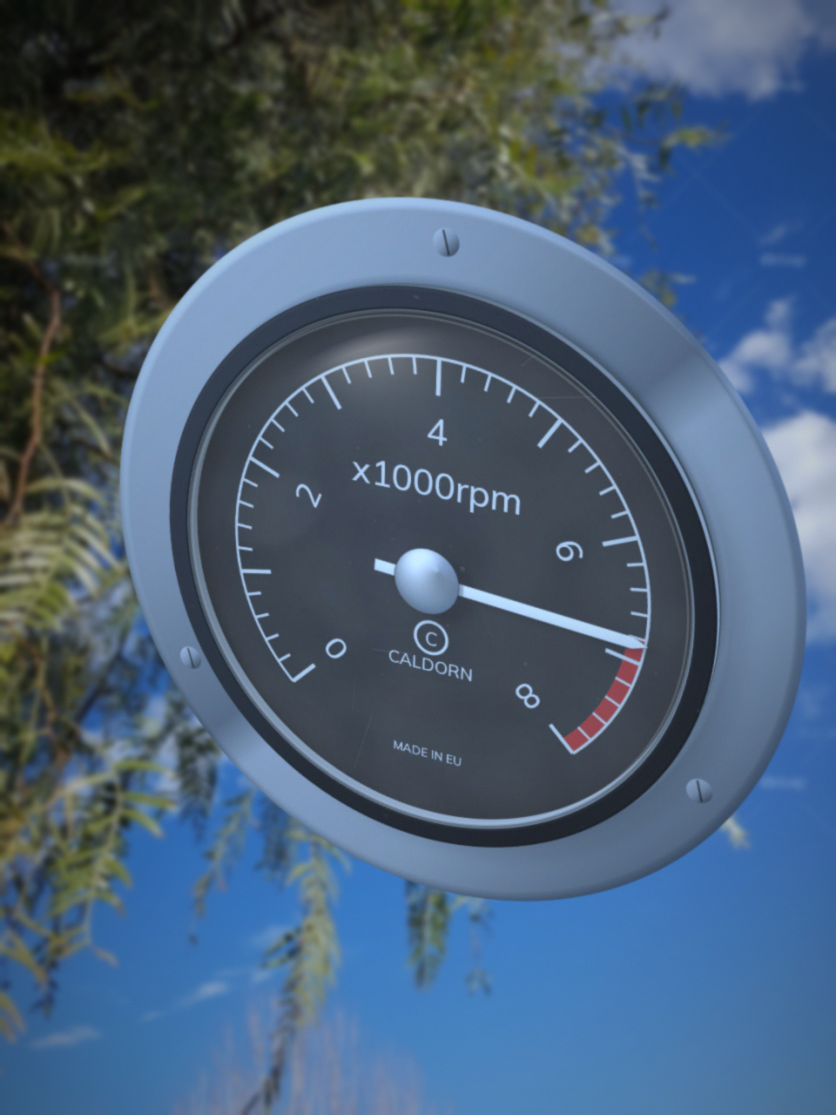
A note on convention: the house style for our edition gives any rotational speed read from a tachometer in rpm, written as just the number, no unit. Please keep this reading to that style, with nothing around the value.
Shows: 6800
